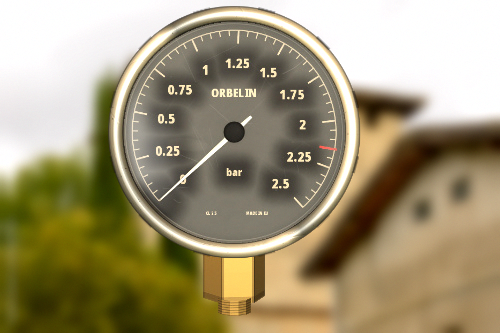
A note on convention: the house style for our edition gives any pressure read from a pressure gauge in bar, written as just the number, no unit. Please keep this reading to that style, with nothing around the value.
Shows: 0
